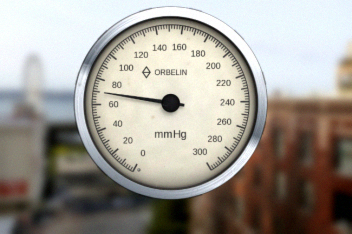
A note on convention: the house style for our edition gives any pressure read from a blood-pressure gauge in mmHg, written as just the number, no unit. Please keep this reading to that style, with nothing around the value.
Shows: 70
